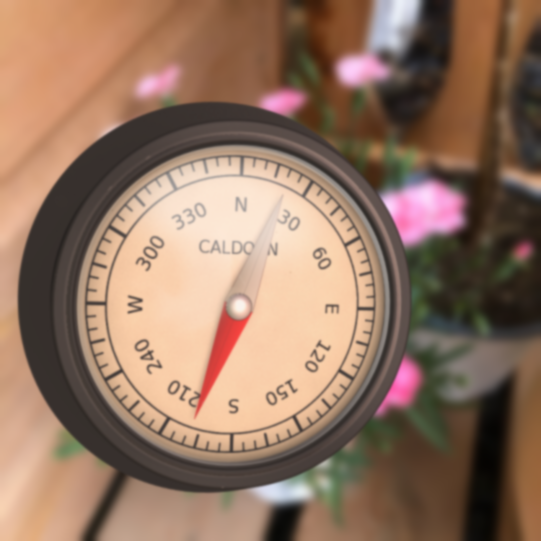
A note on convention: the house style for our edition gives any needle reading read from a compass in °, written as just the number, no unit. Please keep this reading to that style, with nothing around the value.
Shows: 200
